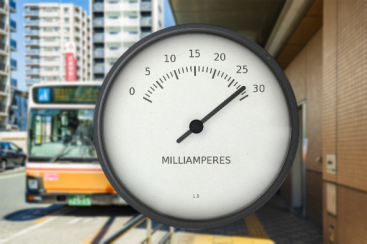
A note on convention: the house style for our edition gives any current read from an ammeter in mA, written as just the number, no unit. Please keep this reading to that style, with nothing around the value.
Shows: 28
